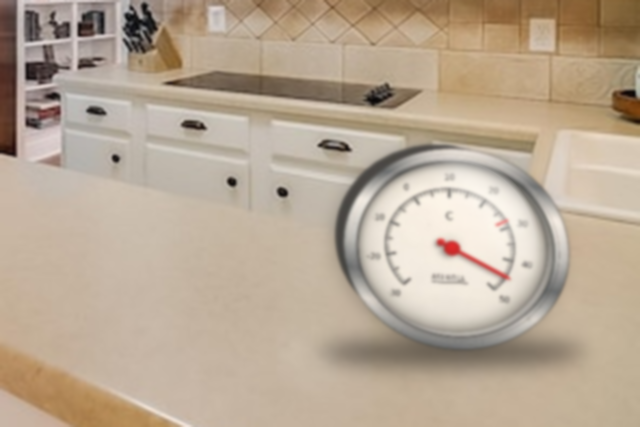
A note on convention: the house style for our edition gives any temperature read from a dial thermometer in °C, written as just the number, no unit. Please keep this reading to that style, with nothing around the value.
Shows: 45
